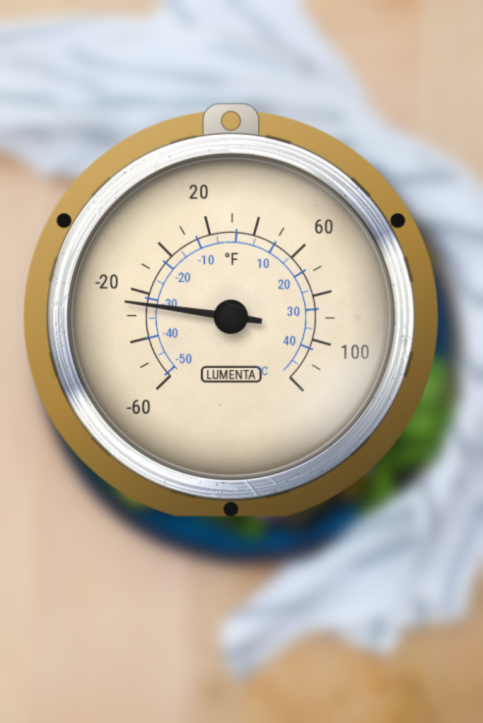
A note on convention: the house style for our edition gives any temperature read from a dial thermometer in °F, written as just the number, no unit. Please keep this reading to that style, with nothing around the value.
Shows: -25
